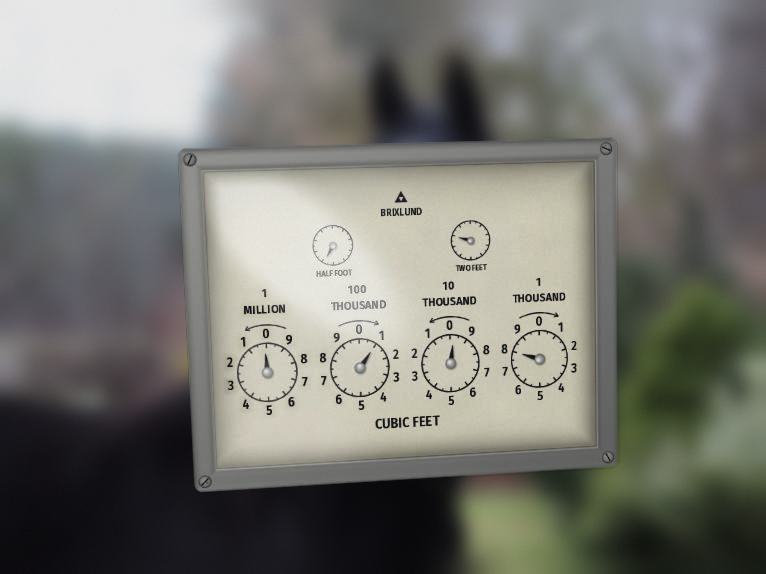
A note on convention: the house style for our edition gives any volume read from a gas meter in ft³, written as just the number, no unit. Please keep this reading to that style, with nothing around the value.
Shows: 9800
